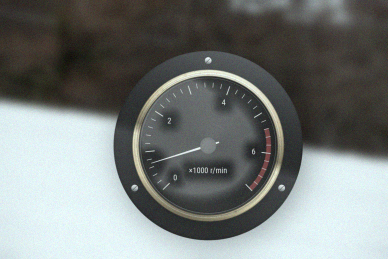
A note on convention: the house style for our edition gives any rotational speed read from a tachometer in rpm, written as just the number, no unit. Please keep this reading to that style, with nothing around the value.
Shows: 700
